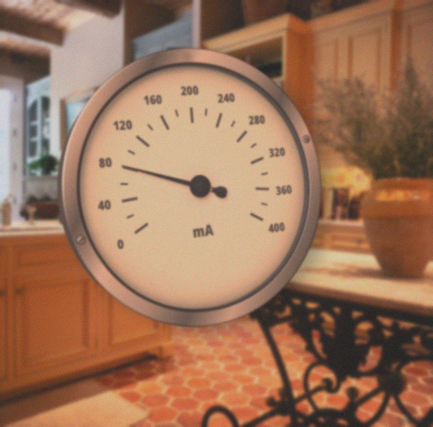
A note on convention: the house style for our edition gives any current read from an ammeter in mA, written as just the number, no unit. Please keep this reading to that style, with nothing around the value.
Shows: 80
